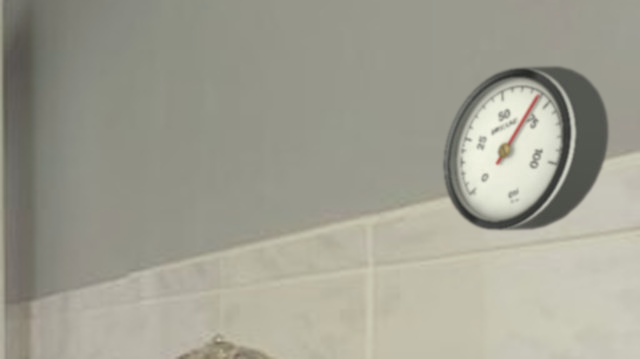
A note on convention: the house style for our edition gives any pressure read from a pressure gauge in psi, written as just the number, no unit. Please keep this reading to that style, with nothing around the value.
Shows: 70
